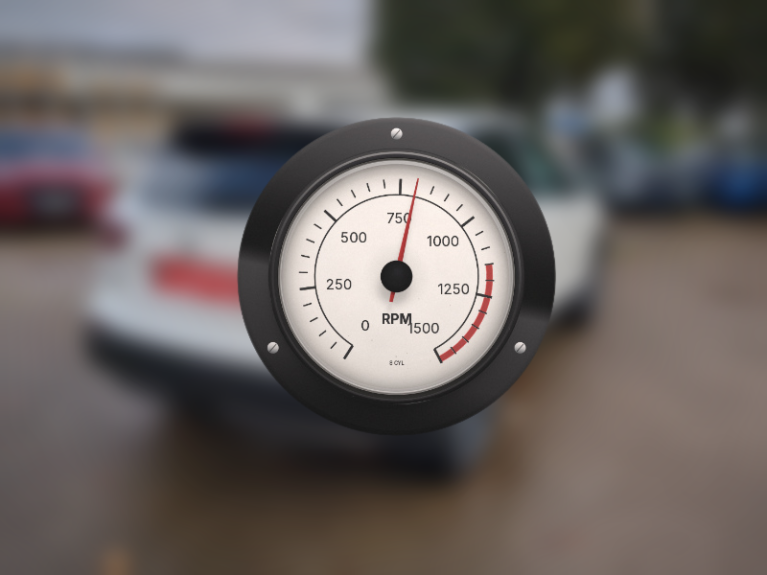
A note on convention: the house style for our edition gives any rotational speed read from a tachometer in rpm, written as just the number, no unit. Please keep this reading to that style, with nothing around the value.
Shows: 800
